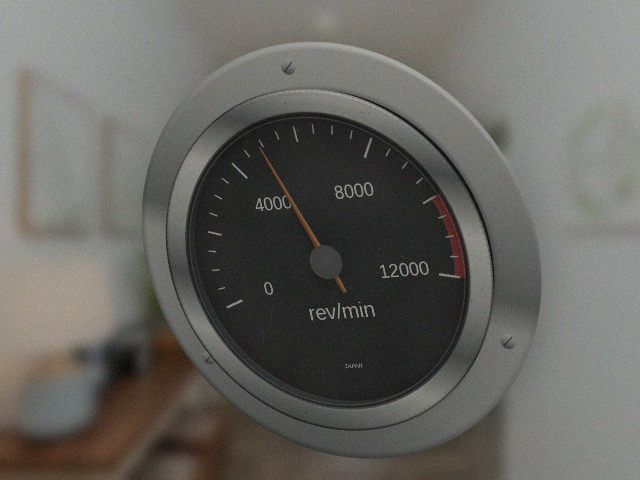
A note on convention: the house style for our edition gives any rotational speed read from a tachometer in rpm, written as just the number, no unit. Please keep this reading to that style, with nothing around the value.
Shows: 5000
